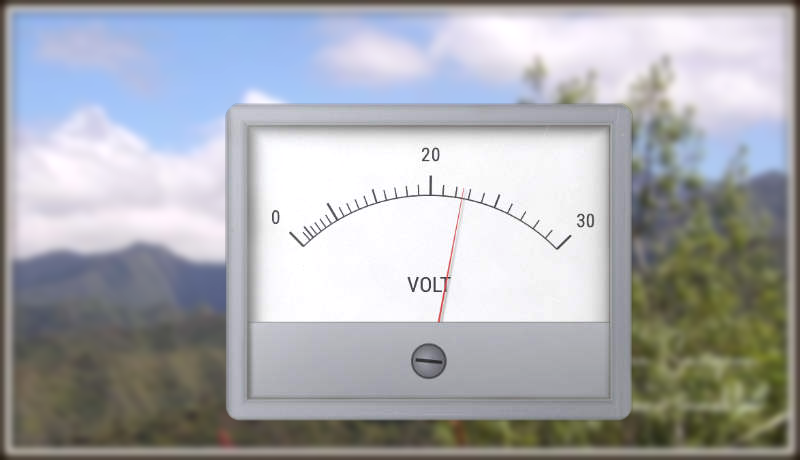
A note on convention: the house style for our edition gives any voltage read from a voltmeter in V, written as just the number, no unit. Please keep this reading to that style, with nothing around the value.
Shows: 22.5
